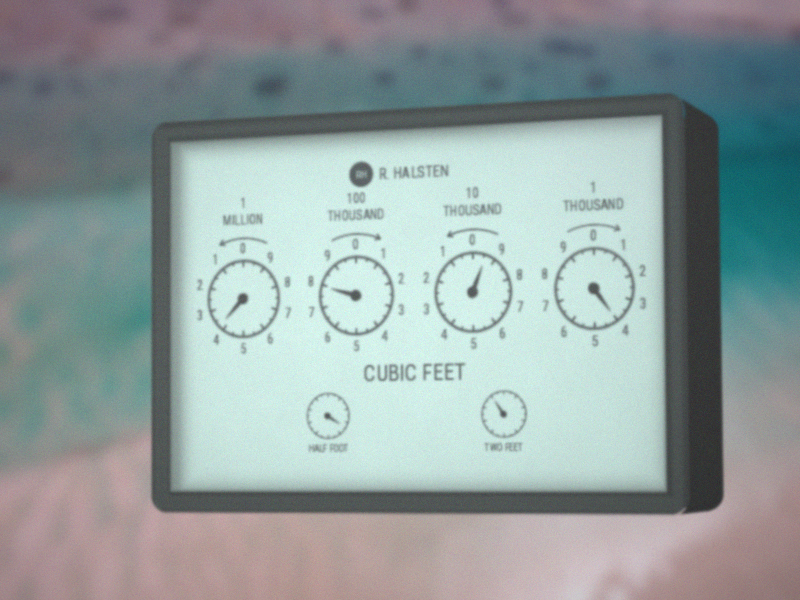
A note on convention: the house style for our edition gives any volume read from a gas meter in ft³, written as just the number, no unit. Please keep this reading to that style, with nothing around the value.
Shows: 379400
